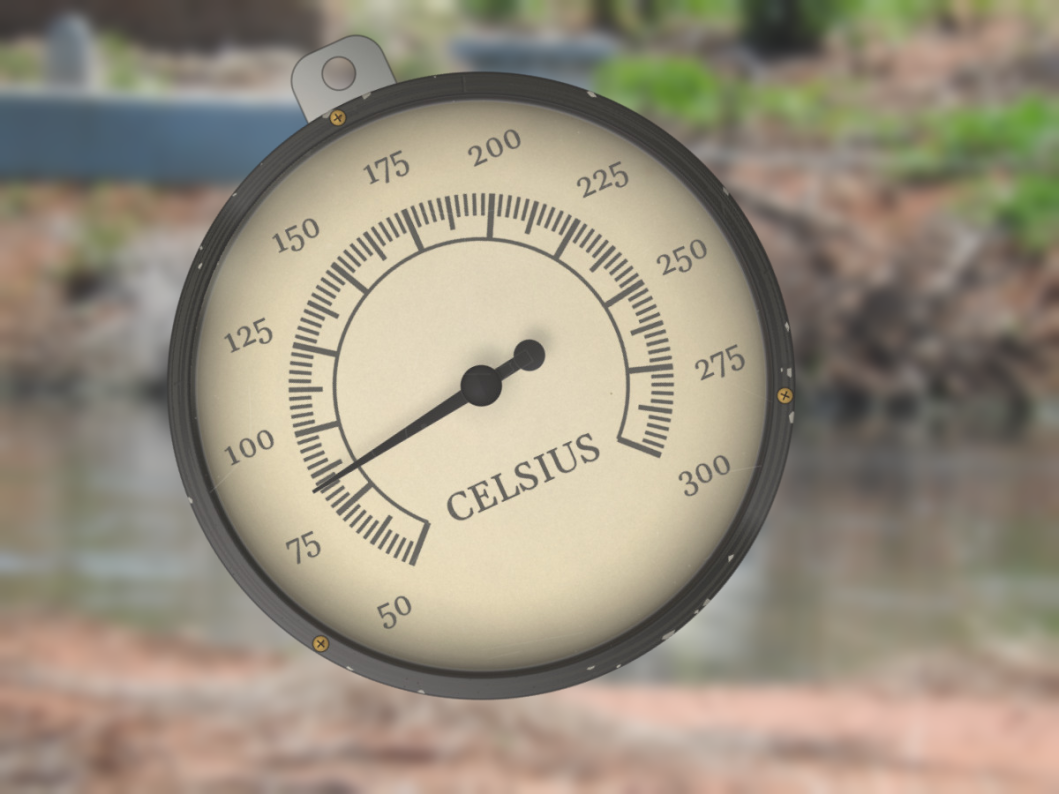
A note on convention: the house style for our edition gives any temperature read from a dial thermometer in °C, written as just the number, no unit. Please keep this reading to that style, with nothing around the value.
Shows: 83.75
